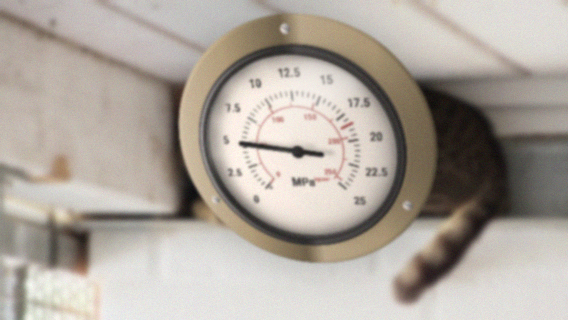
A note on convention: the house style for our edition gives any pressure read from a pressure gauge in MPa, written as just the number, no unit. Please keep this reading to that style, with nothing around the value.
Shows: 5
